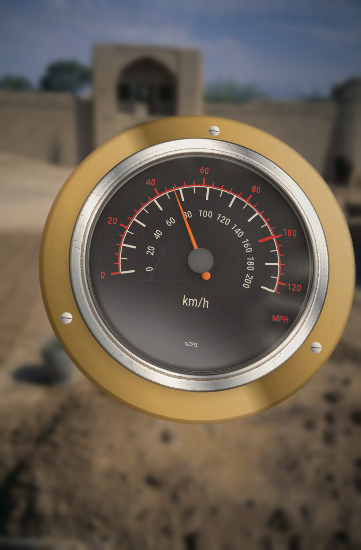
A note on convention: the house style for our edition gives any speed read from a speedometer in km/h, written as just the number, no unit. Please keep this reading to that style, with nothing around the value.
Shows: 75
